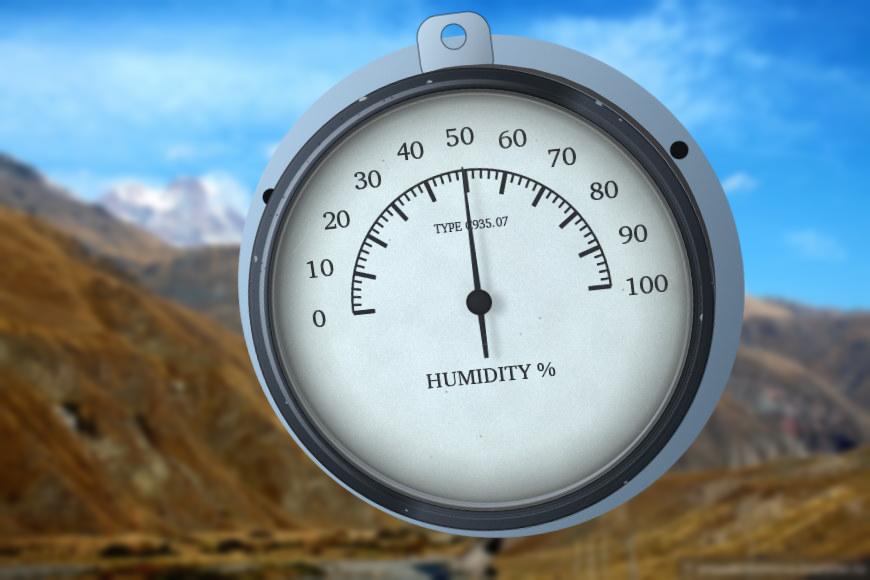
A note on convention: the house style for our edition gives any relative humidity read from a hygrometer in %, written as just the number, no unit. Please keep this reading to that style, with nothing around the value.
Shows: 50
